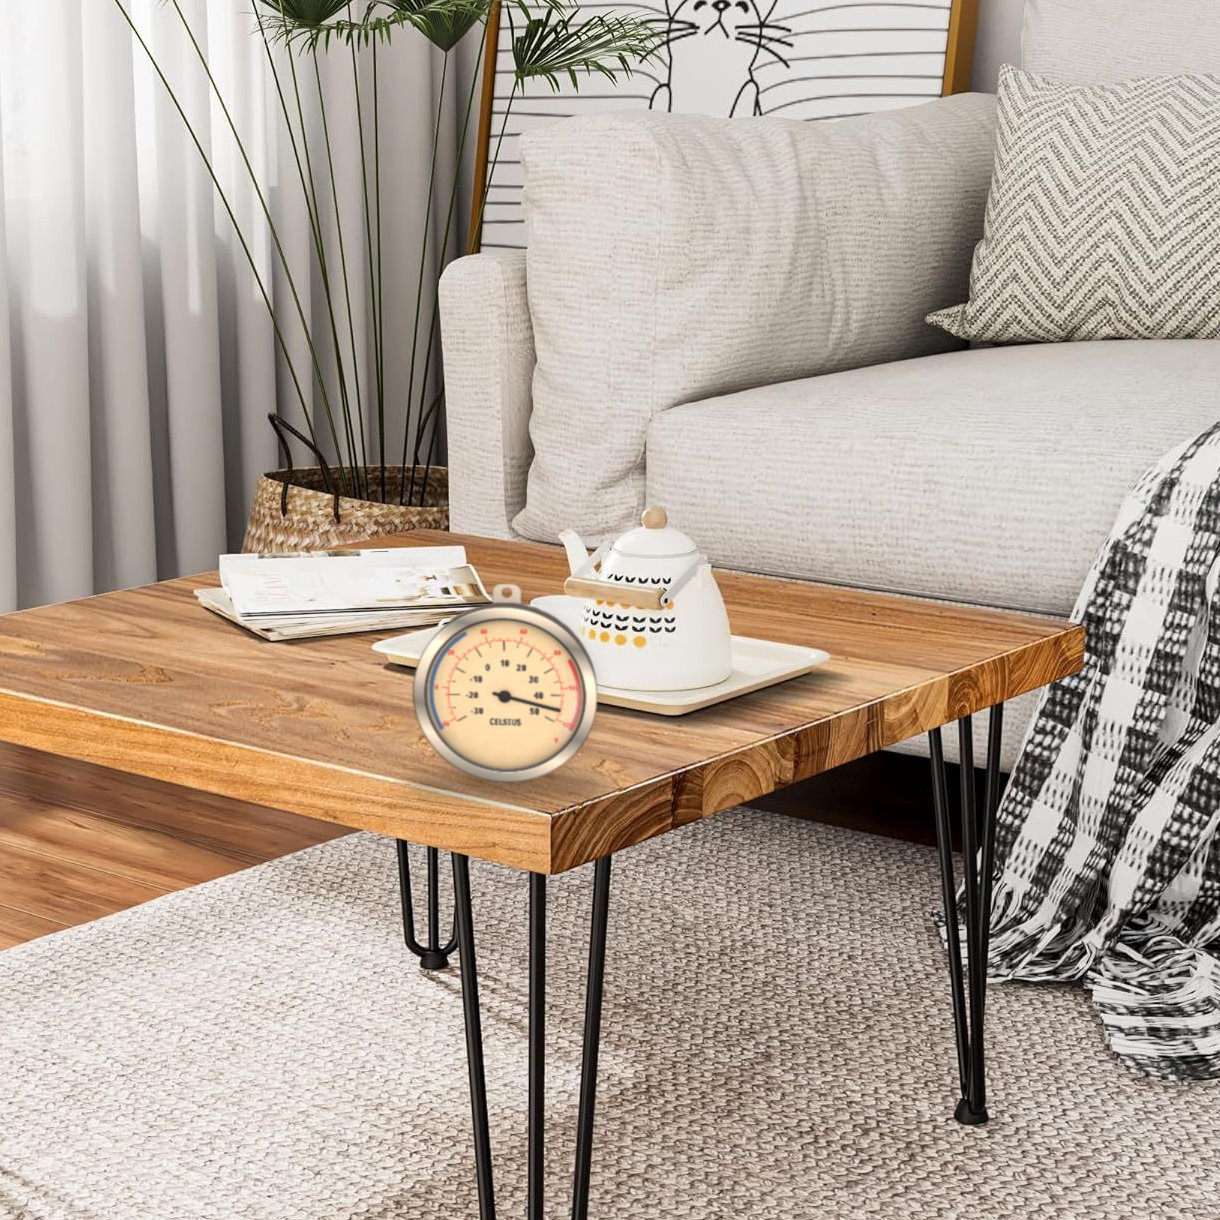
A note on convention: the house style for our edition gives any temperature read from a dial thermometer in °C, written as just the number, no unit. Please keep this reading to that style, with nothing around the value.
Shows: 45
